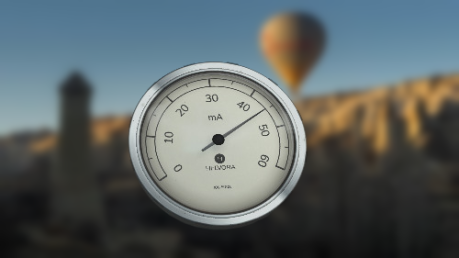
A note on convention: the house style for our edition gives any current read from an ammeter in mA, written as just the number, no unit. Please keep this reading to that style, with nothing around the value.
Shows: 45
